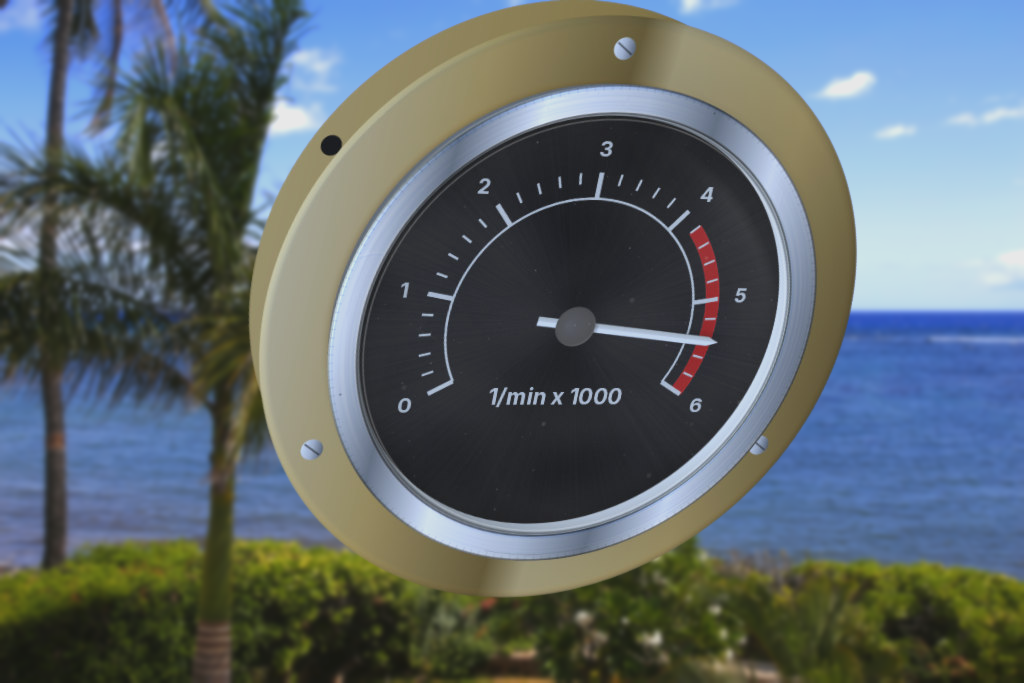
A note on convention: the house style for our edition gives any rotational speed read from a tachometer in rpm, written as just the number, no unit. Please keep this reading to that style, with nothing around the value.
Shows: 5400
